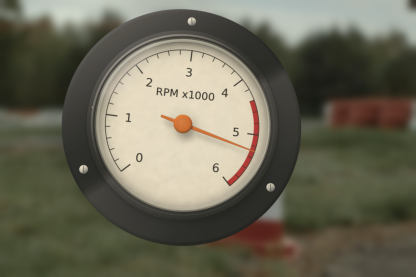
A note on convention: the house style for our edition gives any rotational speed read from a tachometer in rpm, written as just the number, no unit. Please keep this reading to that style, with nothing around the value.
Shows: 5300
